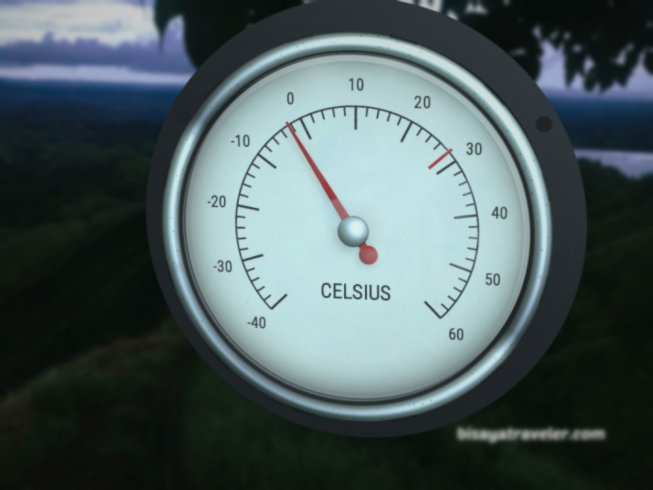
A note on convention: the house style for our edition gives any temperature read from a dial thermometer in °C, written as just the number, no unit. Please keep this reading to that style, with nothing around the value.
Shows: -2
